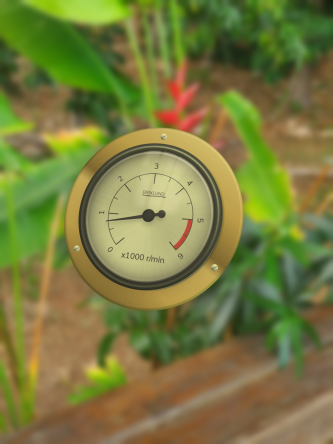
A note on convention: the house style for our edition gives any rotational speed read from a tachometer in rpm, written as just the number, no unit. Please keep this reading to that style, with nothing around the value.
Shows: 750
